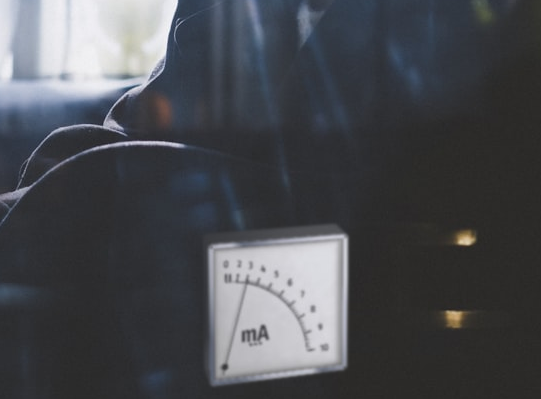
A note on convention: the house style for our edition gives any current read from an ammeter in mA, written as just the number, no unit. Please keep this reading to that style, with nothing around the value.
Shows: 3
